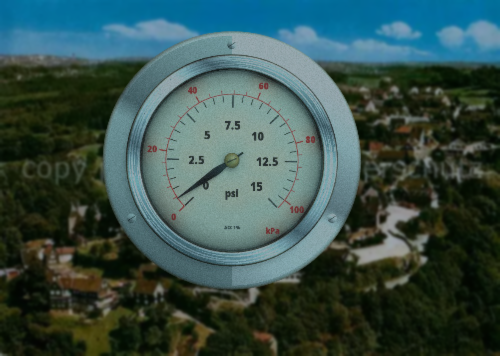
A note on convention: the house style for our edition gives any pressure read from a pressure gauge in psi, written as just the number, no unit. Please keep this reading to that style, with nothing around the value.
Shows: 0.5
